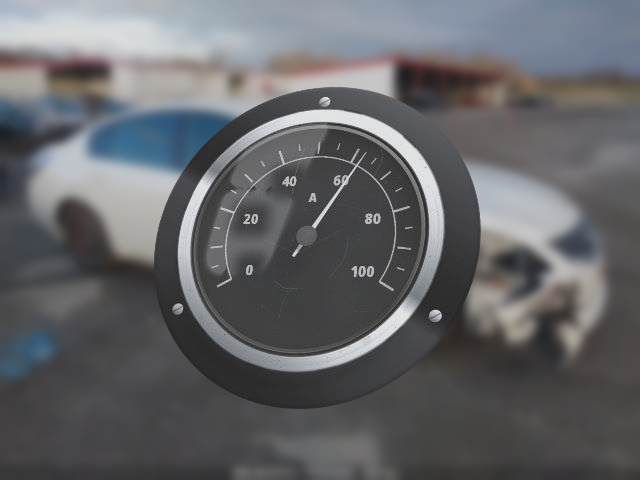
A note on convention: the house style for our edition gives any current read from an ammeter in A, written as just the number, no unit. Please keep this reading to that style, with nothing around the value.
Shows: 62.5
